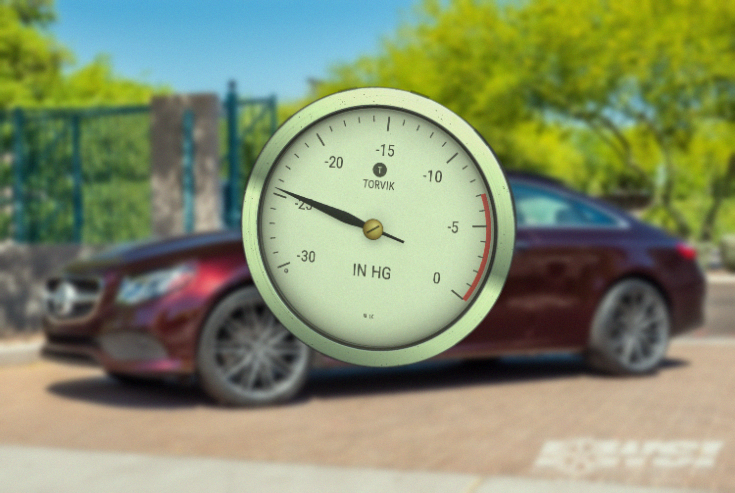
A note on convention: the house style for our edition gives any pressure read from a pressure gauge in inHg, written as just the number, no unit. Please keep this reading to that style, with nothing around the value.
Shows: -24.5
